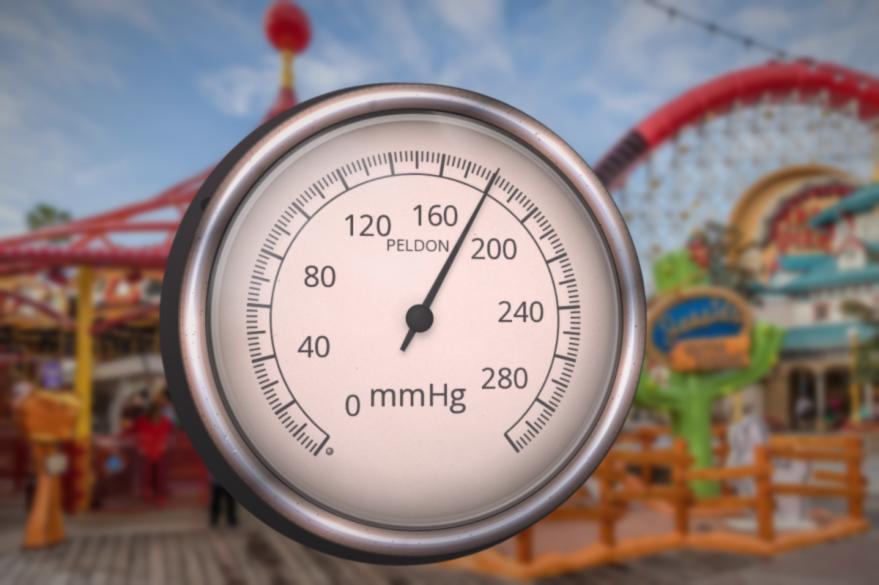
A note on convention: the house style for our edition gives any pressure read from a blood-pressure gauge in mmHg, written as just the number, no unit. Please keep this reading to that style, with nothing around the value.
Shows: 180
